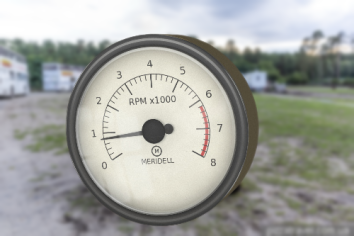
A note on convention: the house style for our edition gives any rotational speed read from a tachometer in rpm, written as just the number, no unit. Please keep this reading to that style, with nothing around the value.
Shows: 800
